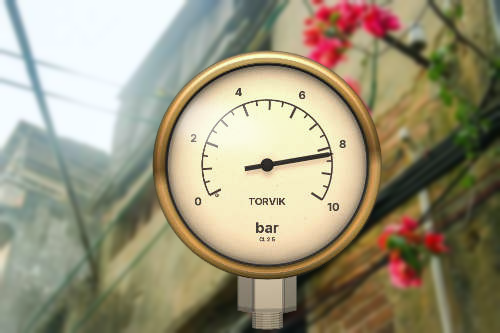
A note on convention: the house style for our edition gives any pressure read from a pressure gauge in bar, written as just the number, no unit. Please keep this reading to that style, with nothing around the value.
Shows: 8.25
